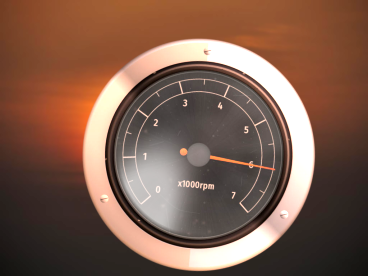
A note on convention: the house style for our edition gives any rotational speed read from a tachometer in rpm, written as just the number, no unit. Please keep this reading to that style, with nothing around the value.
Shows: 6000
